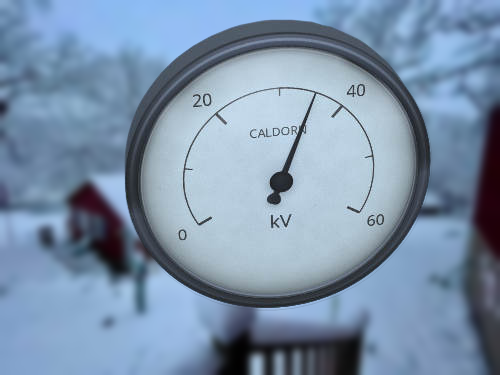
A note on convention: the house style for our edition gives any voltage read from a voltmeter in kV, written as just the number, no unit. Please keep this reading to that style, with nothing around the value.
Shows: 35
